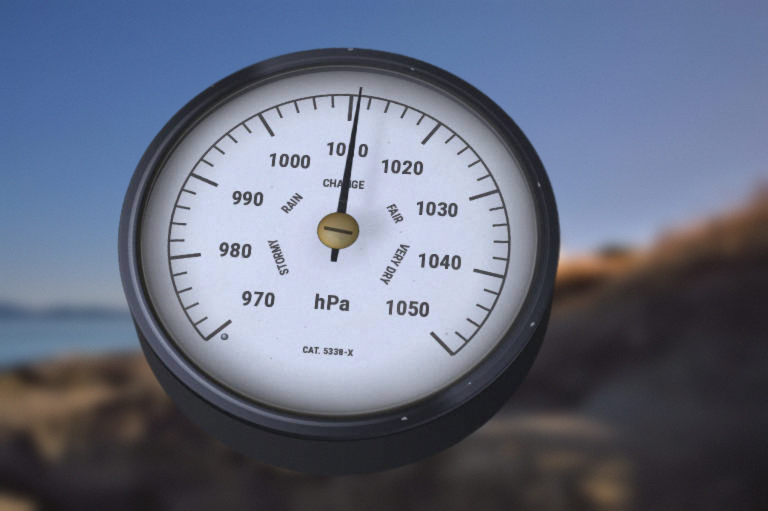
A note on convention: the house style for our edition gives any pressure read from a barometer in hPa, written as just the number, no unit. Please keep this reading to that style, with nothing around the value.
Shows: 1011
